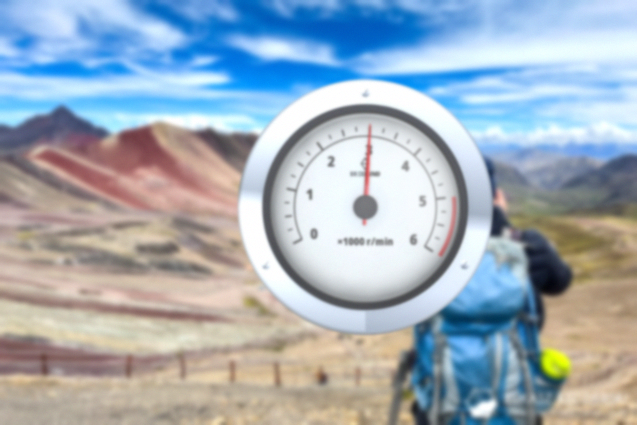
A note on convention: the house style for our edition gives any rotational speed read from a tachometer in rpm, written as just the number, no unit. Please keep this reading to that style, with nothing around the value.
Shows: 3000
